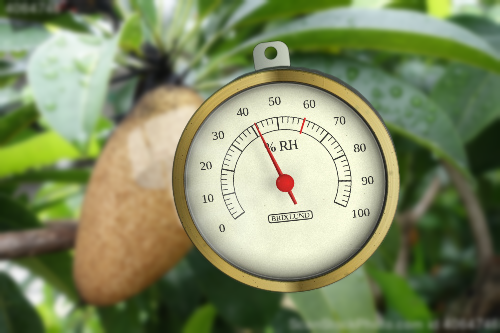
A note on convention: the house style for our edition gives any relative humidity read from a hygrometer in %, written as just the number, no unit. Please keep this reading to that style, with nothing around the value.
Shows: 42
